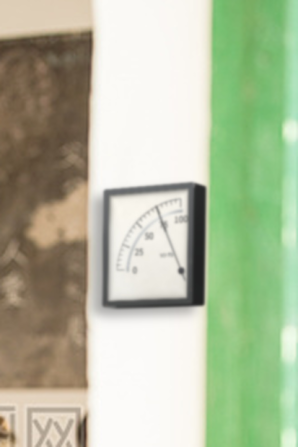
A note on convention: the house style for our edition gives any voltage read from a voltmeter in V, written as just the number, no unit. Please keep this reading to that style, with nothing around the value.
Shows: 75
